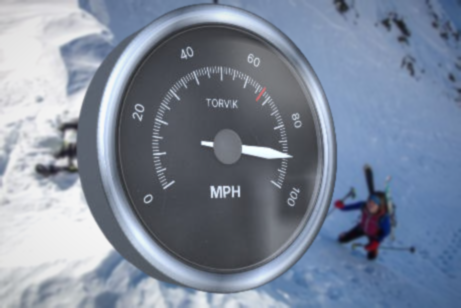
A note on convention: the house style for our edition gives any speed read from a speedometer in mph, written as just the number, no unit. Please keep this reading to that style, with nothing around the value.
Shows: 90
